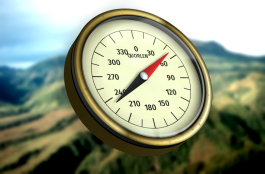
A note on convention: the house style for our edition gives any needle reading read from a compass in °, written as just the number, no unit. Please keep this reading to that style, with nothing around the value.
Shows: 52.5
